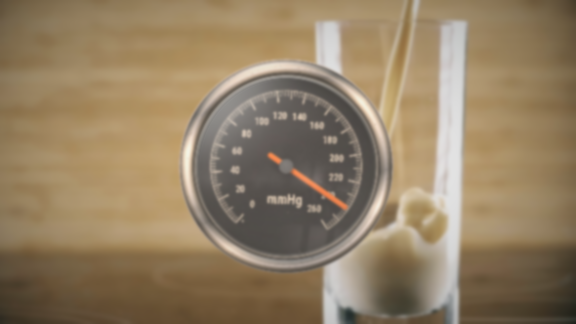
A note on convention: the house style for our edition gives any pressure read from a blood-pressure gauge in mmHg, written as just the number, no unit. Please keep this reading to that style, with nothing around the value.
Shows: 240
